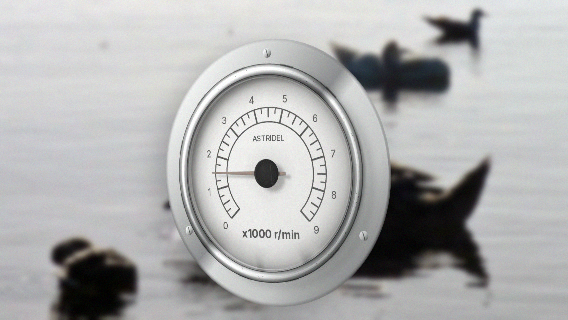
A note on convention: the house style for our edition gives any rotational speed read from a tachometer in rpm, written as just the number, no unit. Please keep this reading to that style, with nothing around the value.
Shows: 1500
